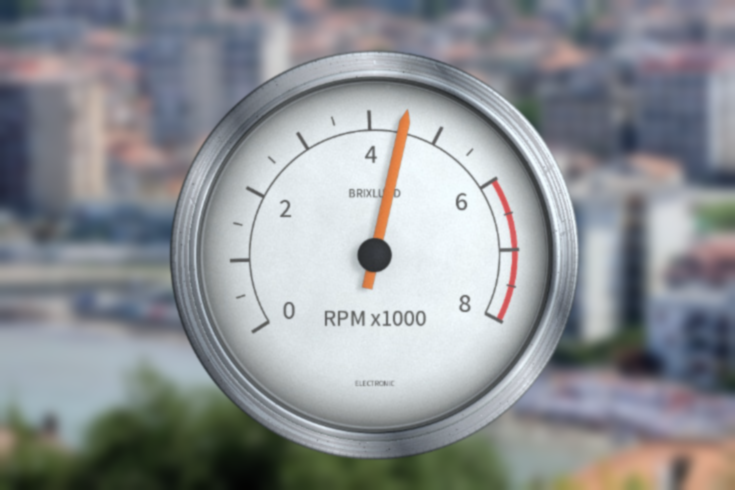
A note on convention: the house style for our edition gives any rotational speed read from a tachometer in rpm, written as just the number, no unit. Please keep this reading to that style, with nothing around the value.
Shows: 4500
